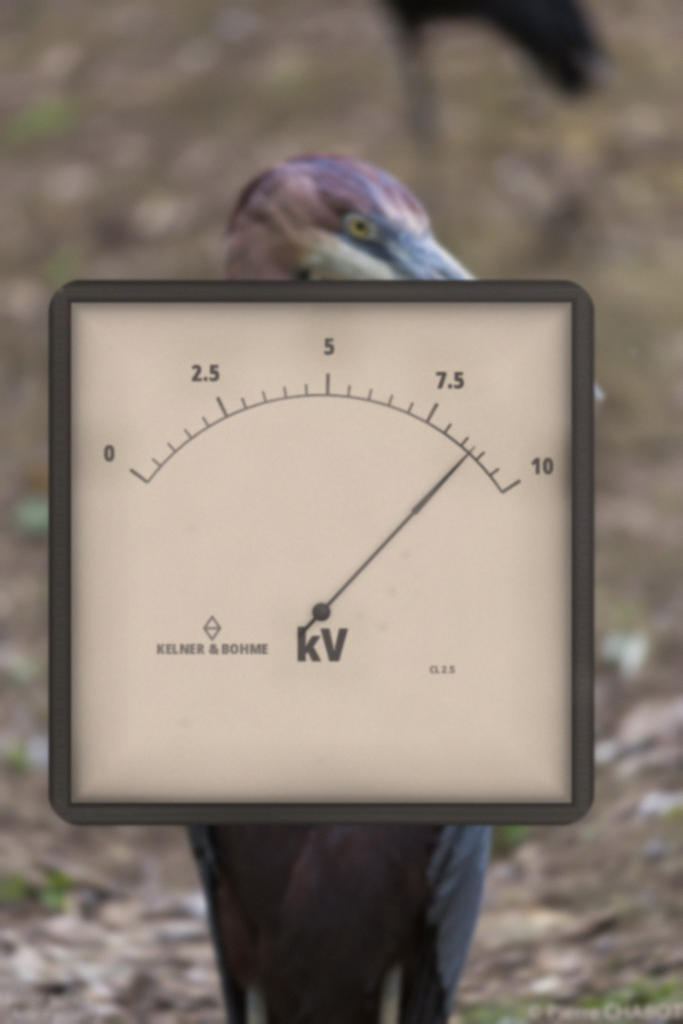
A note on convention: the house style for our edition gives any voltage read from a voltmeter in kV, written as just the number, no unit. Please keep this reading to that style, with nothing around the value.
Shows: 8.75
